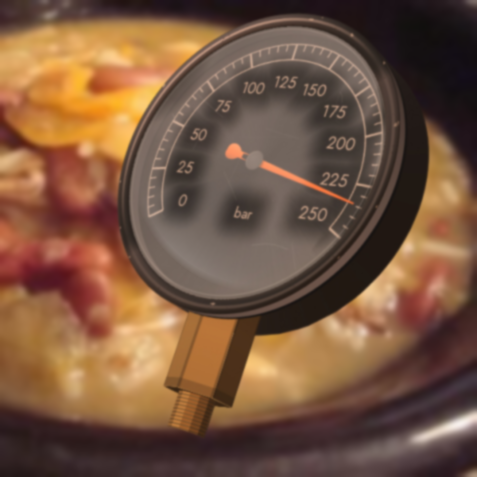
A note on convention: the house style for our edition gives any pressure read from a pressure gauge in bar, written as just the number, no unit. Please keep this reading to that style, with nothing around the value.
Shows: 235
